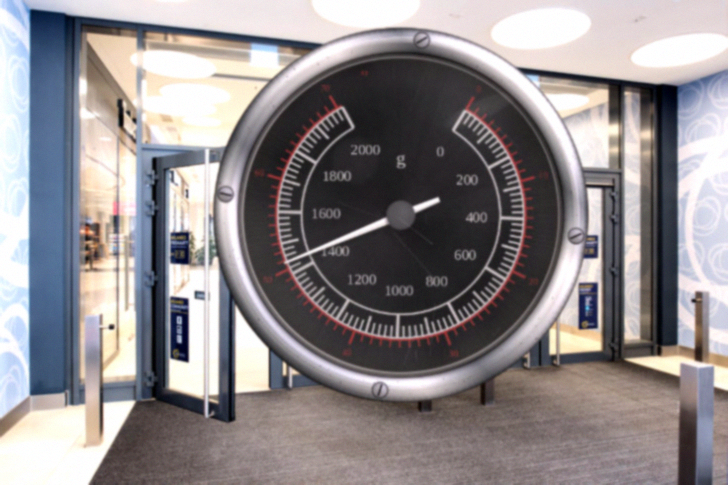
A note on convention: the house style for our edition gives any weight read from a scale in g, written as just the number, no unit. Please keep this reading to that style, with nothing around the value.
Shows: 1440
